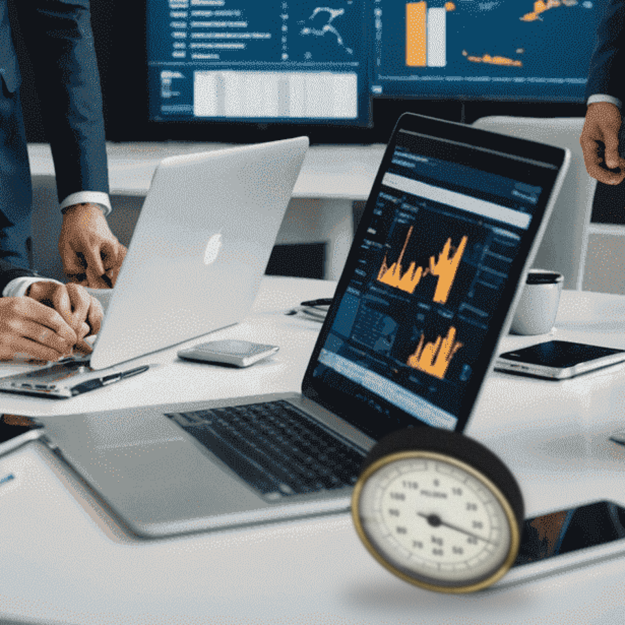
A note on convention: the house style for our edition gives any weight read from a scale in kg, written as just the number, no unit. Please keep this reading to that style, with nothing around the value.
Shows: 35
